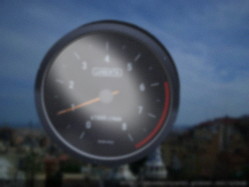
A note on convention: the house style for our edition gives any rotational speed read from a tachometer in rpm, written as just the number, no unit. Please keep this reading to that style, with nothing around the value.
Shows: 1000
